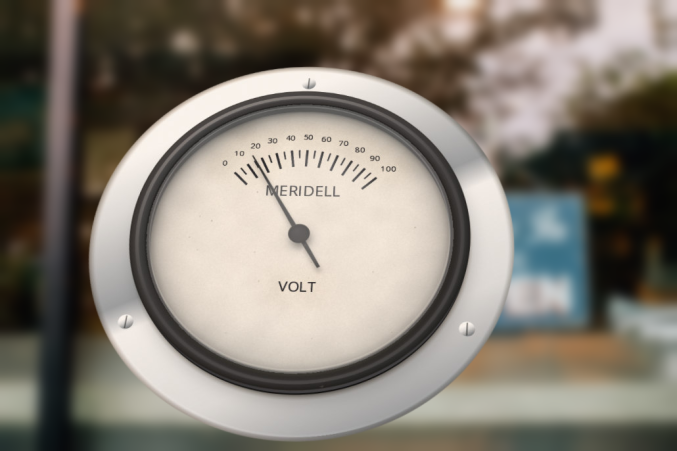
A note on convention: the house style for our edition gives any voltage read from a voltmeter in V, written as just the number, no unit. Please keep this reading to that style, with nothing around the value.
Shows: 15
